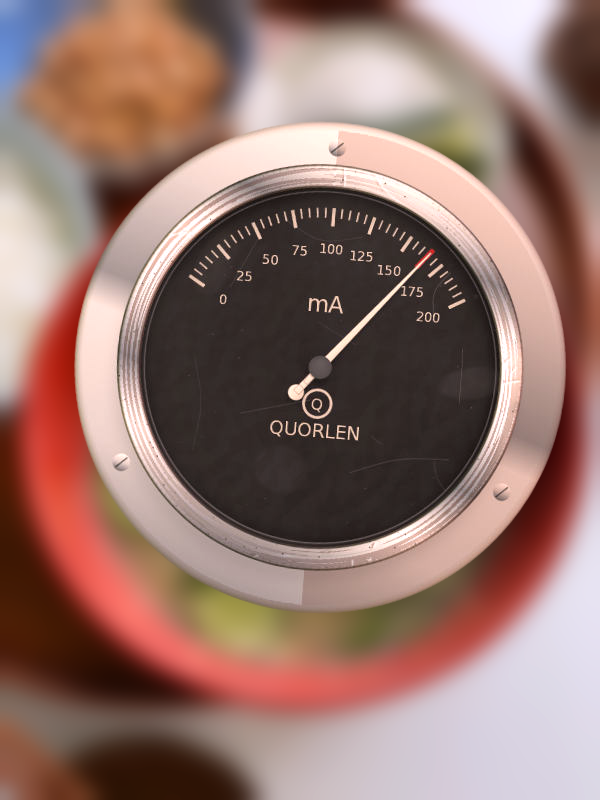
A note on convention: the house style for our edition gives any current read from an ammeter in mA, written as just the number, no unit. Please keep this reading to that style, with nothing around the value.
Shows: 165
